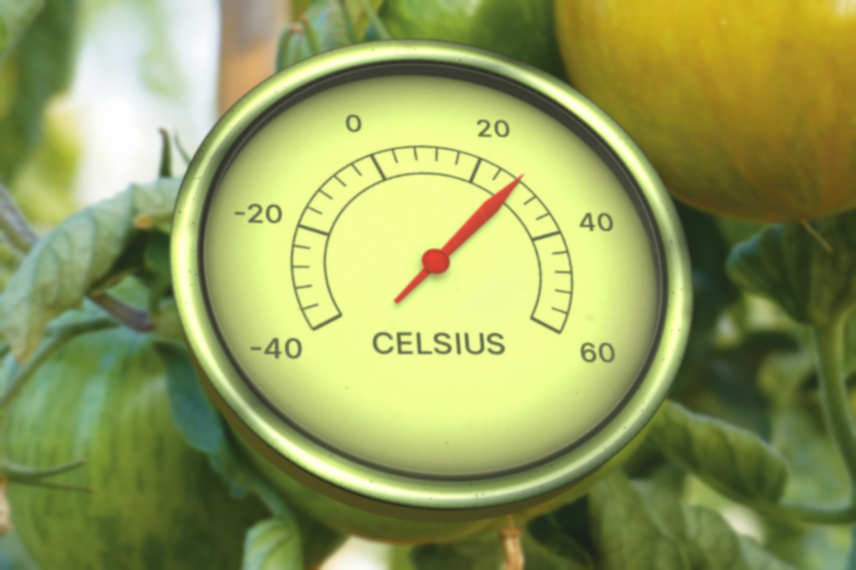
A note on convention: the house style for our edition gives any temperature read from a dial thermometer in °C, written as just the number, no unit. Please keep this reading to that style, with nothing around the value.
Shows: 28
